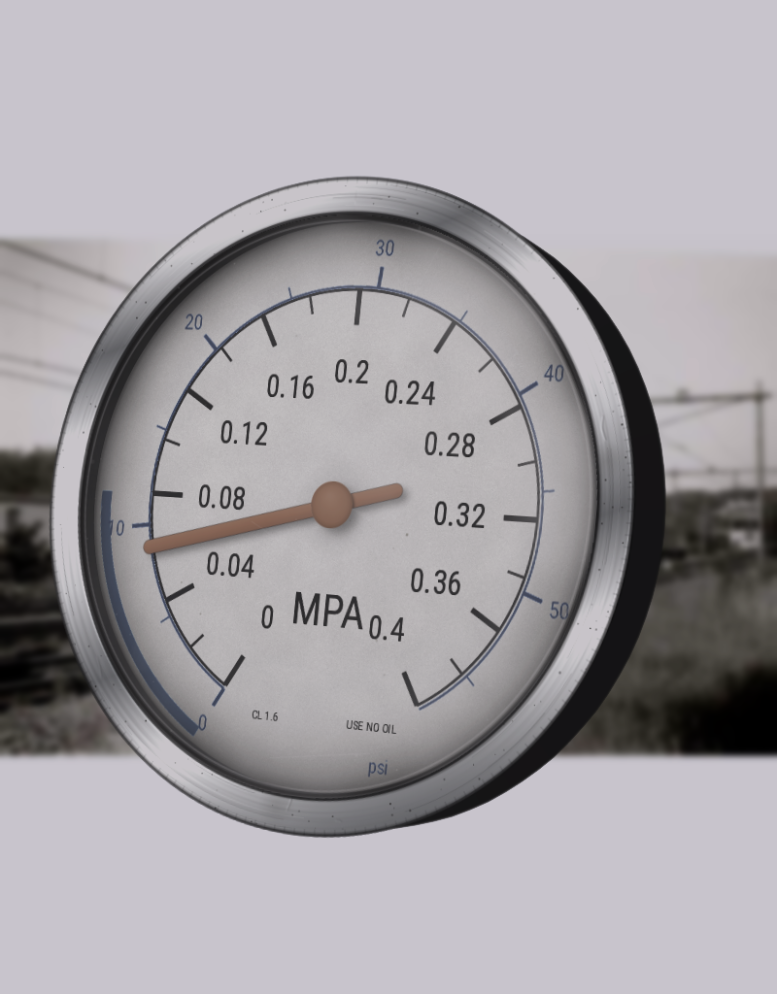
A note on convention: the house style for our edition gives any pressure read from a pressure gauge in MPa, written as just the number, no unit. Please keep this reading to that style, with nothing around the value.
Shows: 0.06
